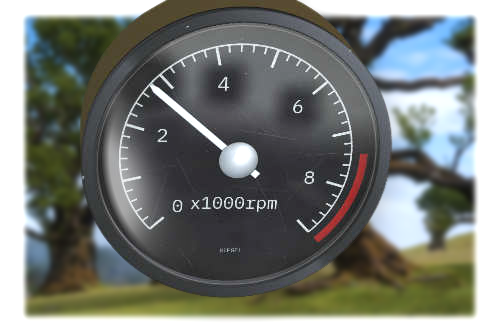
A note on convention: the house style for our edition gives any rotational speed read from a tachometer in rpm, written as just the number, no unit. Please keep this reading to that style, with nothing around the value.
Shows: 2800
